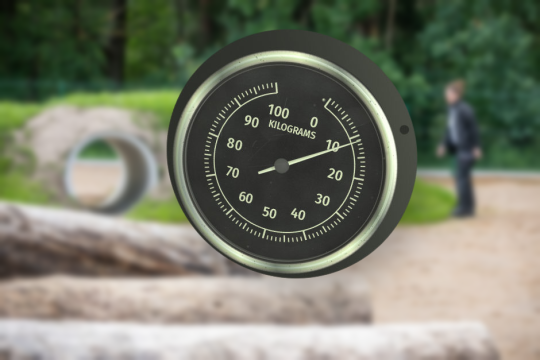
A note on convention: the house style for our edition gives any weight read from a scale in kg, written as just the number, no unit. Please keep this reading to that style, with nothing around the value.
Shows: 11
